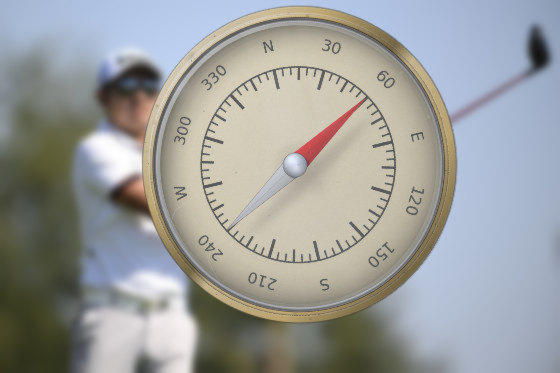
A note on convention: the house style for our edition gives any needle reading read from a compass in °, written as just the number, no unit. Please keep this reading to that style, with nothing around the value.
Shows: 60
